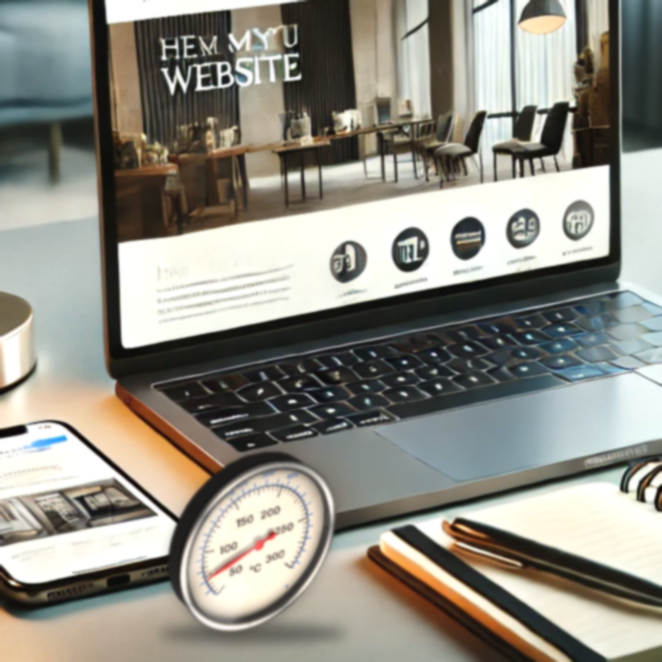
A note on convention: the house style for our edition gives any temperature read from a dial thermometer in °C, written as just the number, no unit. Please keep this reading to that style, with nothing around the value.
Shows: 75
